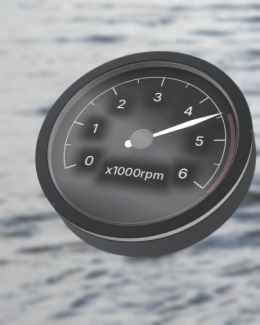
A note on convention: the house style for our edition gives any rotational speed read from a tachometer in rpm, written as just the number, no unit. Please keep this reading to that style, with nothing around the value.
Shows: 4500
